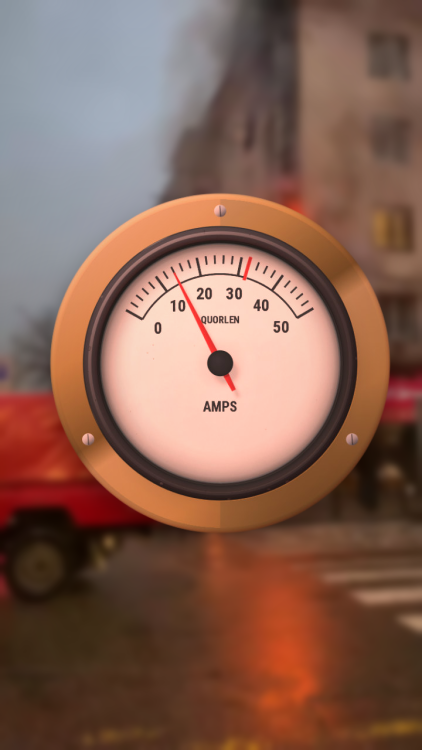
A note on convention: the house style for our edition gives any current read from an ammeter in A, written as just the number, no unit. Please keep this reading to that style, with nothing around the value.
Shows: 14
